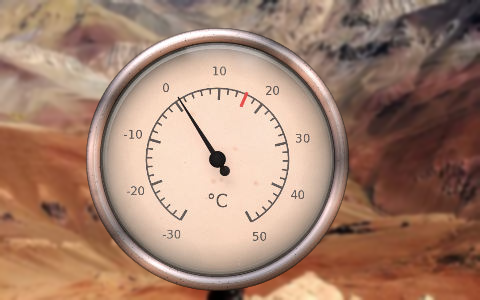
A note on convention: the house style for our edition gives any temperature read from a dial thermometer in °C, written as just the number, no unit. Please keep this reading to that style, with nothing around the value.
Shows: 1
